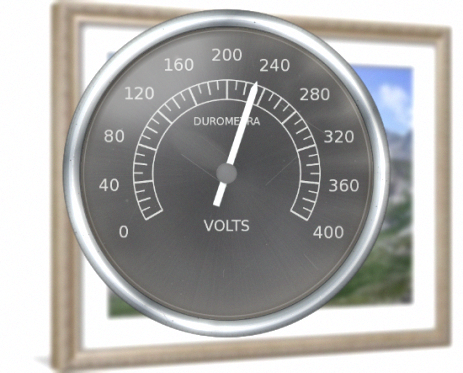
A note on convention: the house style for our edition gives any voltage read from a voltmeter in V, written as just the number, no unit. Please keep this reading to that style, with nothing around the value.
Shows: 230
